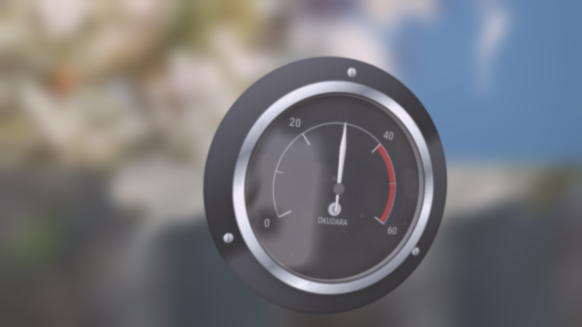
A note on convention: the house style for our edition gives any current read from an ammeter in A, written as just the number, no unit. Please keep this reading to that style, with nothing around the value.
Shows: 30
